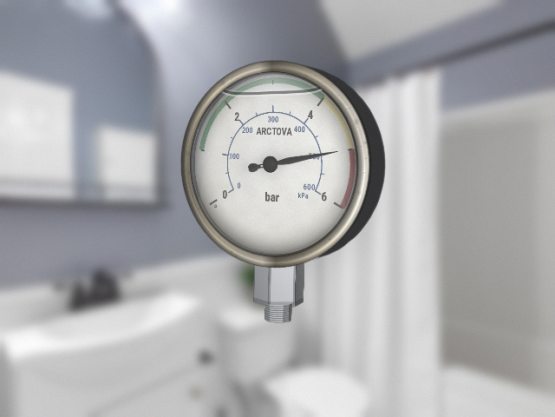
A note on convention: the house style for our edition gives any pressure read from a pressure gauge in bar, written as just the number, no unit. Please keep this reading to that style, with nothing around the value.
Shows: 5
